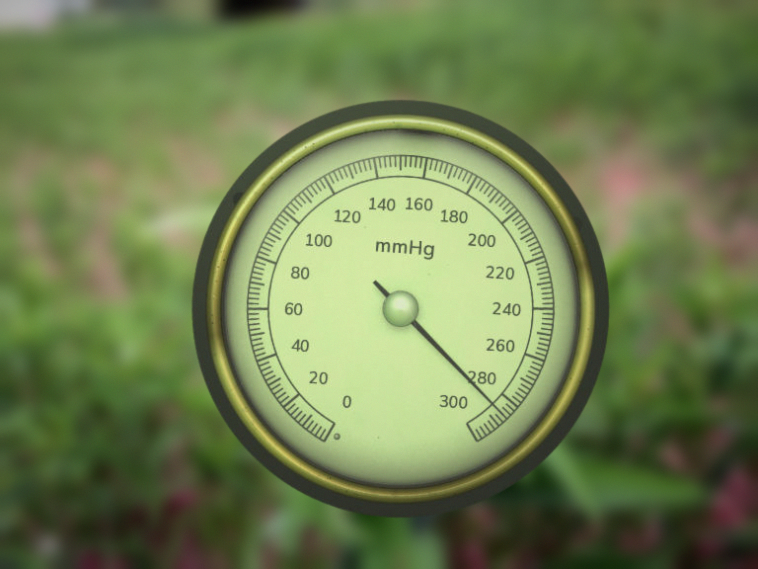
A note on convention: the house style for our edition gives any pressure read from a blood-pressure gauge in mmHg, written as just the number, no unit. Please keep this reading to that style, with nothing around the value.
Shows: 286
